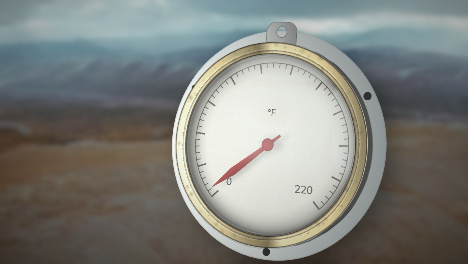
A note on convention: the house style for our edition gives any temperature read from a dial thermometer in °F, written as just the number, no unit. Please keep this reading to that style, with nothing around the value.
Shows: 4
